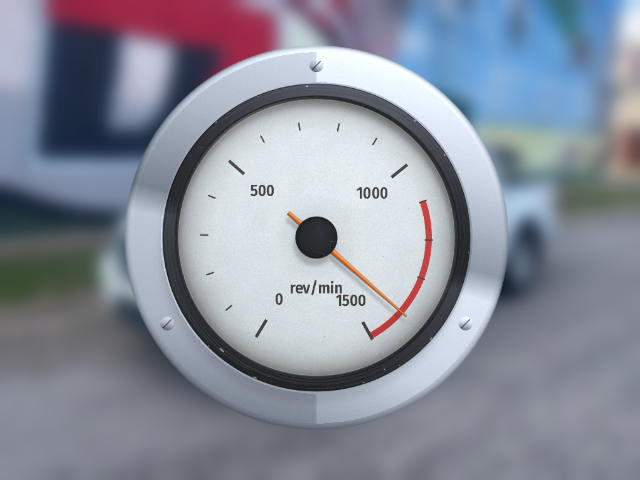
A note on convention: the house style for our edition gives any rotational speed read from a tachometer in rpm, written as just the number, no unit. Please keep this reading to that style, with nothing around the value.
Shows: 1400
